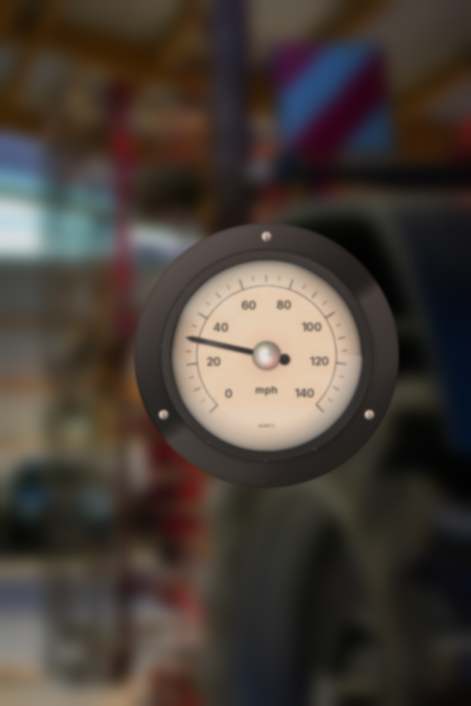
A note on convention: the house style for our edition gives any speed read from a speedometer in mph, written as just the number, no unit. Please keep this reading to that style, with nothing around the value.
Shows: 30
